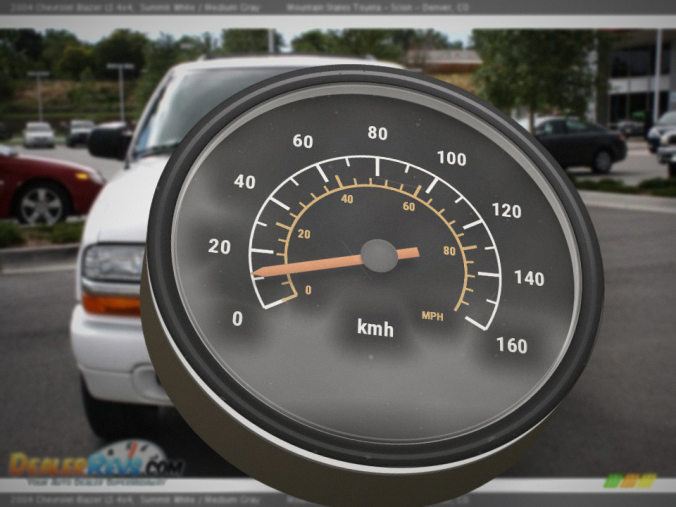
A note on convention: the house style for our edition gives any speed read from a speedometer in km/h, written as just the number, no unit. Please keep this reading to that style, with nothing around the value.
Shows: 10
